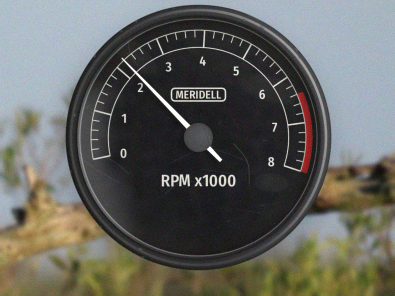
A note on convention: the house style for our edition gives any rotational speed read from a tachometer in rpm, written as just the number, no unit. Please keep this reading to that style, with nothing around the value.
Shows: 2200
